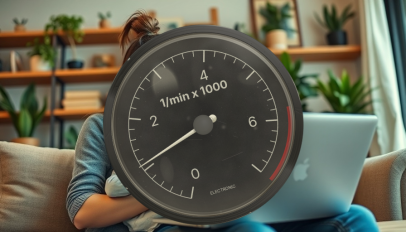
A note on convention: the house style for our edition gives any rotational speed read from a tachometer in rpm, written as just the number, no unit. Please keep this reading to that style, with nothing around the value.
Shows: 1100
